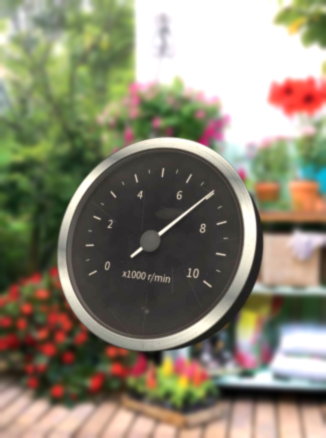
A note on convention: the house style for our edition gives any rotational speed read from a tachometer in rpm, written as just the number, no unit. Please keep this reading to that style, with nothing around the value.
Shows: 7000
